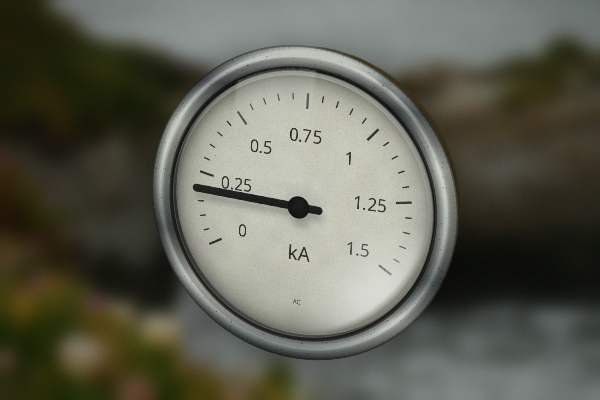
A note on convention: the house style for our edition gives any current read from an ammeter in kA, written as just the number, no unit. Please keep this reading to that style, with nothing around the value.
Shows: 0.2
